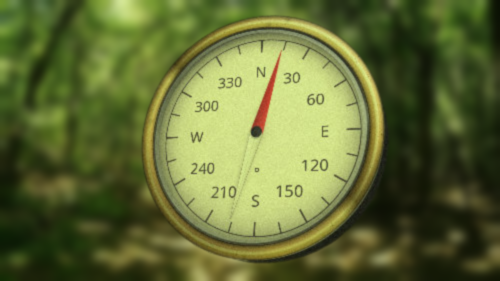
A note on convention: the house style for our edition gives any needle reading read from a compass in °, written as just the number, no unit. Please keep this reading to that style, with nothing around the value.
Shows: 15
